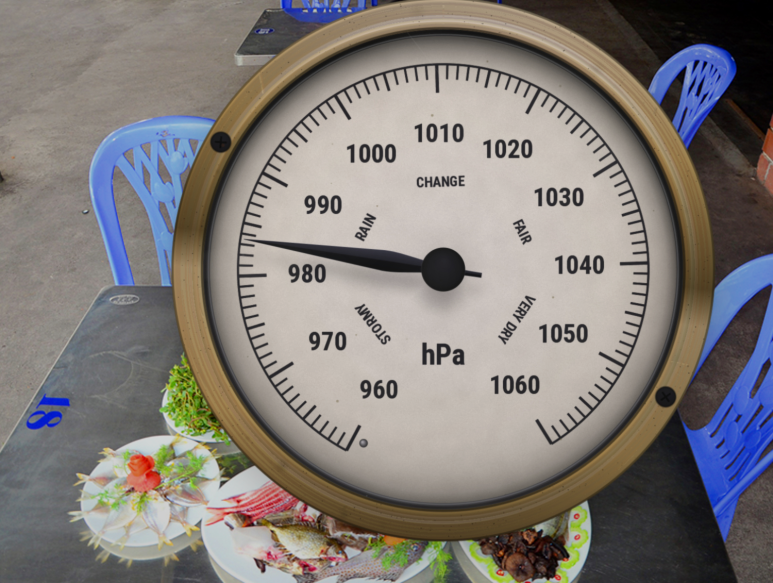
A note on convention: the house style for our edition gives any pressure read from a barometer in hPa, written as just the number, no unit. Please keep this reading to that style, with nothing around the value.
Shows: 983.5
